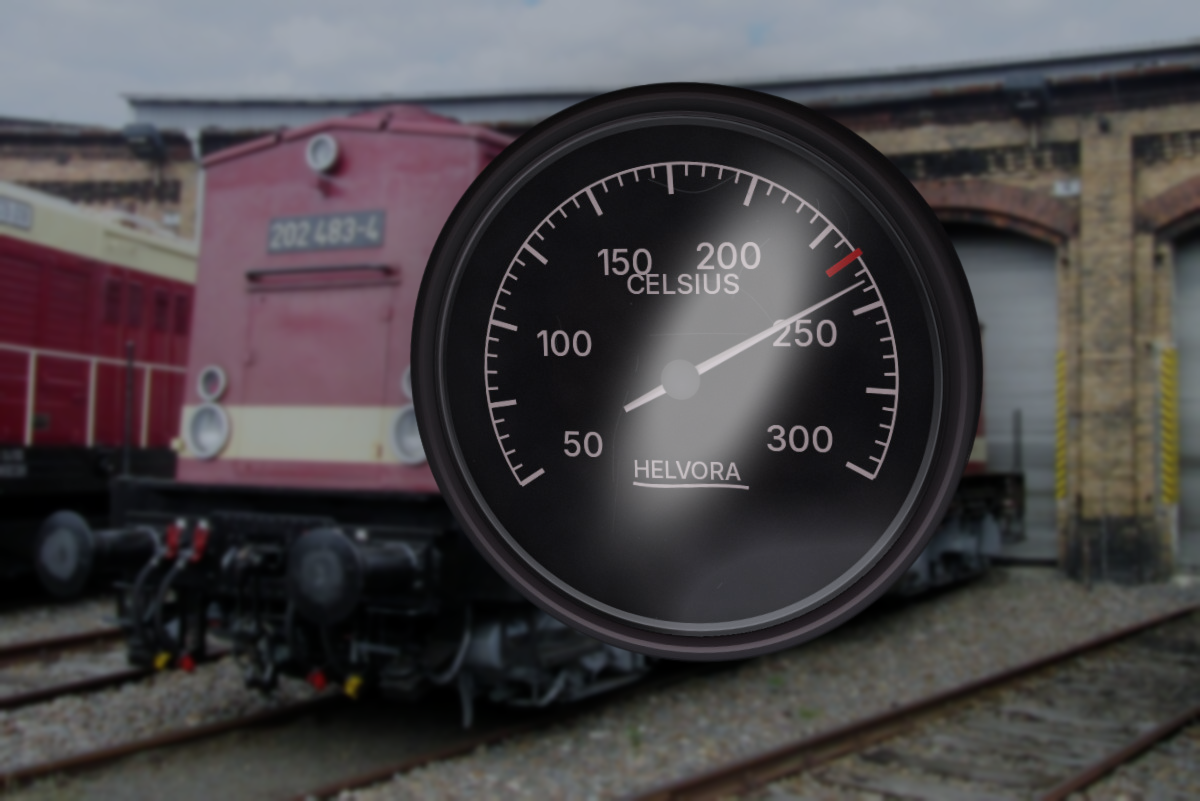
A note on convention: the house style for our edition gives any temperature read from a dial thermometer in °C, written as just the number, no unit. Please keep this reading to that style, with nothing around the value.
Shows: 242.5
